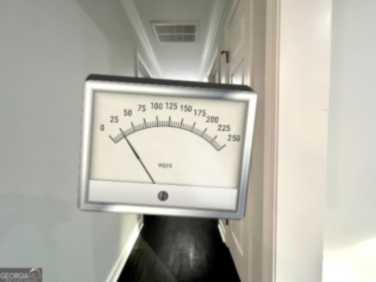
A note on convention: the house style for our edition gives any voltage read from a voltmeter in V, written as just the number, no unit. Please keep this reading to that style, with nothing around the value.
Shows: 25
